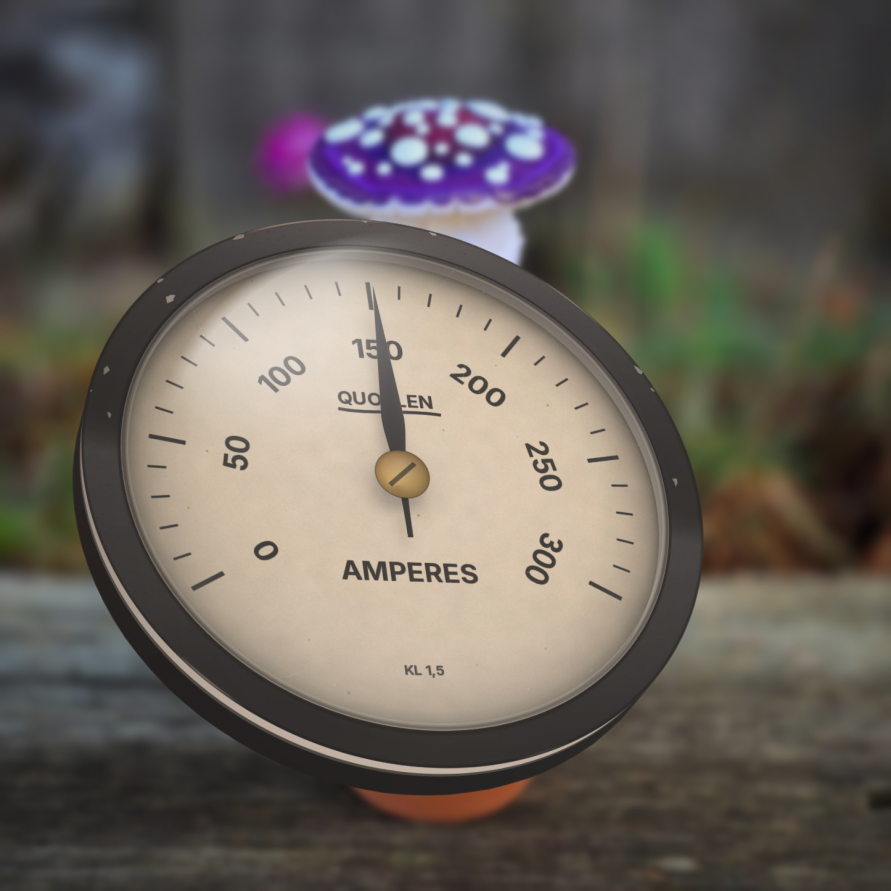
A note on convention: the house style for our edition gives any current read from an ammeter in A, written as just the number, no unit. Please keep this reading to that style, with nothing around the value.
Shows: 150
